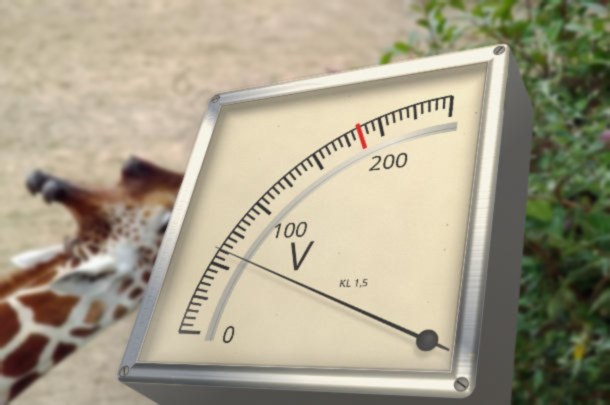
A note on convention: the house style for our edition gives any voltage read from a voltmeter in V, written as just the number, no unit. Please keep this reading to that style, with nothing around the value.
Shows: 60
